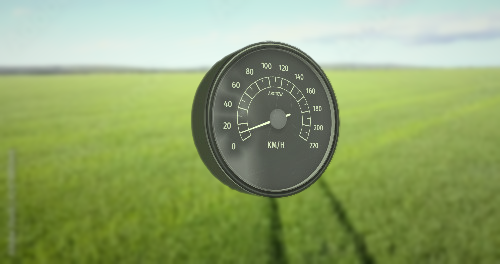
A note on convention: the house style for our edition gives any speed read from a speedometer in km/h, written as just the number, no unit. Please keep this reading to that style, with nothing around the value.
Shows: 10
